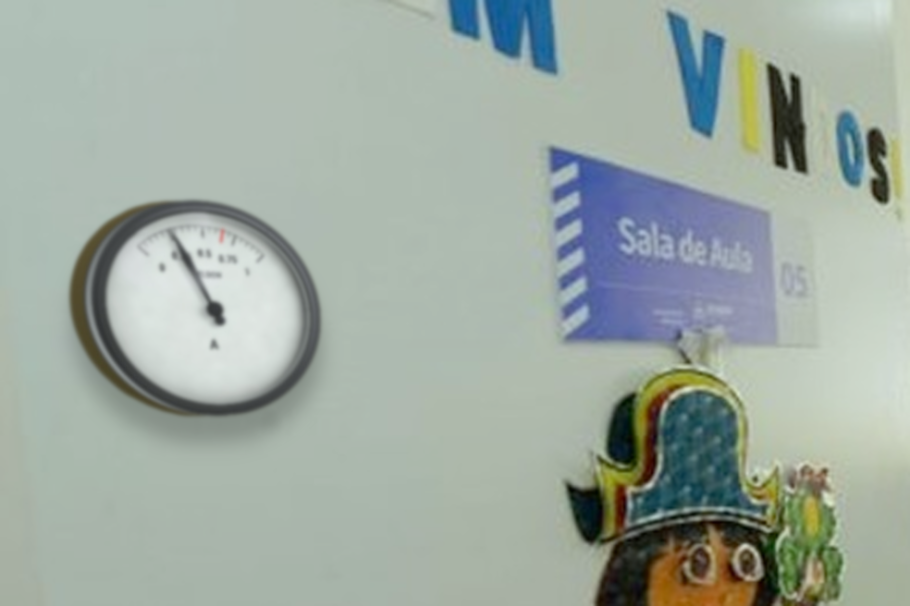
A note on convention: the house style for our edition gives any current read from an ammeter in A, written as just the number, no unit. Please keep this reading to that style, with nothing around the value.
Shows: 0.25
